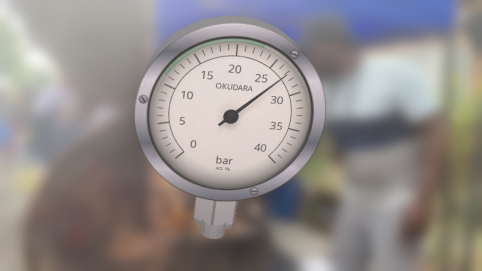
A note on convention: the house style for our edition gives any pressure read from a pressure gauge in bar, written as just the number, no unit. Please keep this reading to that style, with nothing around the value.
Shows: 27
